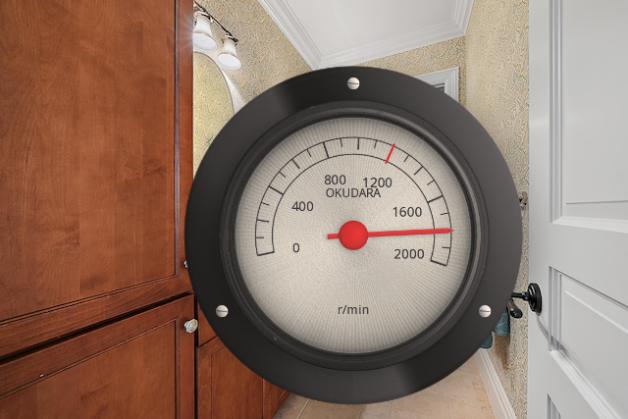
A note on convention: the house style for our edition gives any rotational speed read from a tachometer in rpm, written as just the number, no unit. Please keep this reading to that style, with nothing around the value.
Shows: 1800
